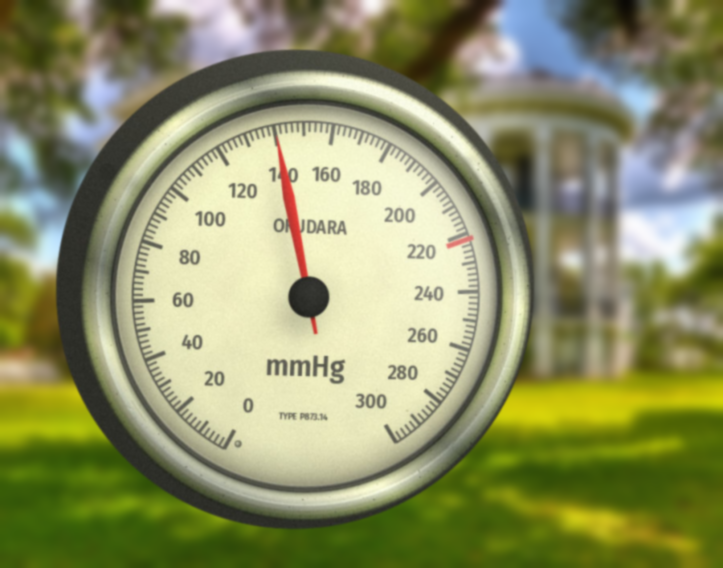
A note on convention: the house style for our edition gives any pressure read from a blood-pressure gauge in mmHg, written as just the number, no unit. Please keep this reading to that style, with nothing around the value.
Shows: 140
